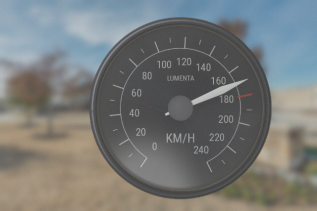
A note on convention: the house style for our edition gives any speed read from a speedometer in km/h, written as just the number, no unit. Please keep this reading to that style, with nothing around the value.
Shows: 170
